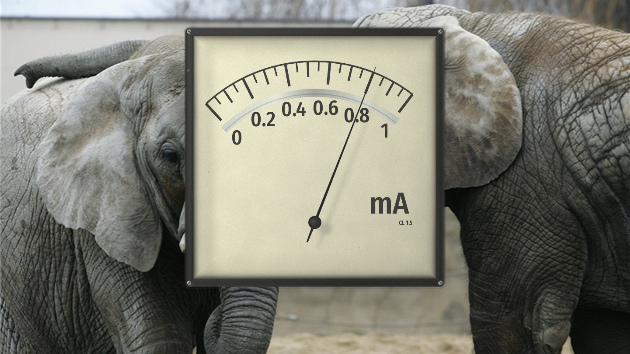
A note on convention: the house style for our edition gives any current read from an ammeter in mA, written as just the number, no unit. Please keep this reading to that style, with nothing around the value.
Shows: 0.8
